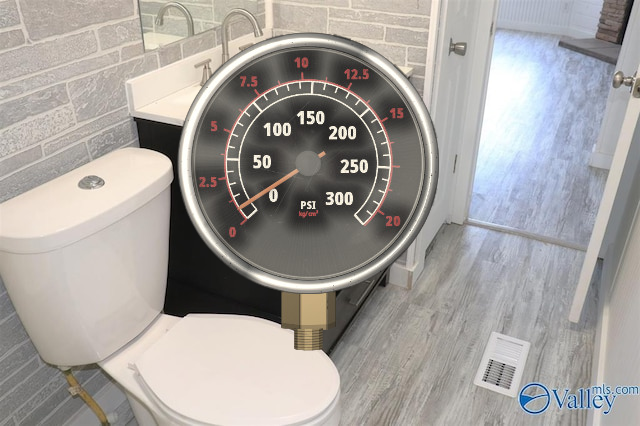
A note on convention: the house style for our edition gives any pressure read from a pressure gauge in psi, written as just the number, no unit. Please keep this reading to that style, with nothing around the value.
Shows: 10
